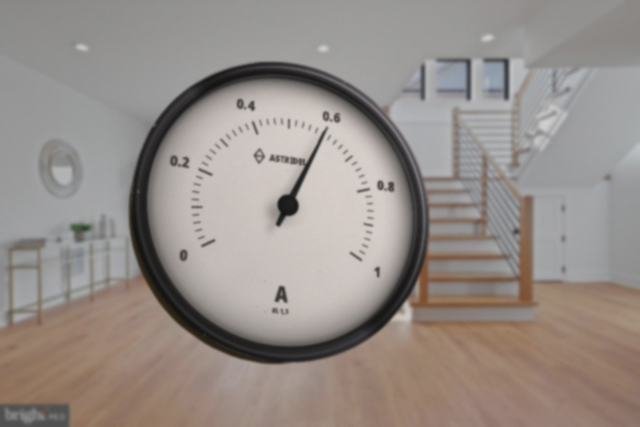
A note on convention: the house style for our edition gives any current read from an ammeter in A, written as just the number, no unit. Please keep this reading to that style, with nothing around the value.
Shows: 0.6
